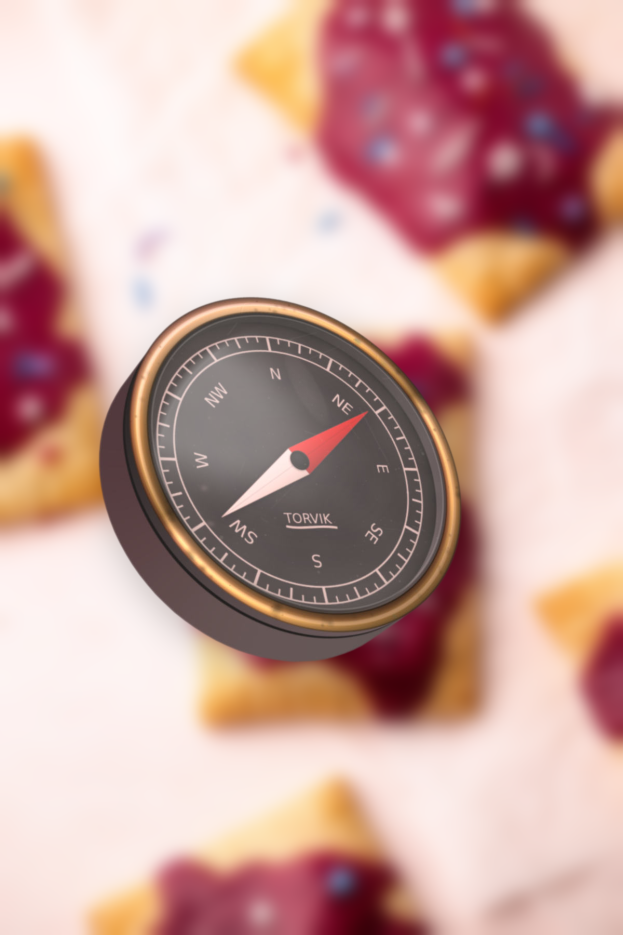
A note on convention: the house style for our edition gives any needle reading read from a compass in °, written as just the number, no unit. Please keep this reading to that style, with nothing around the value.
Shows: 57.5
